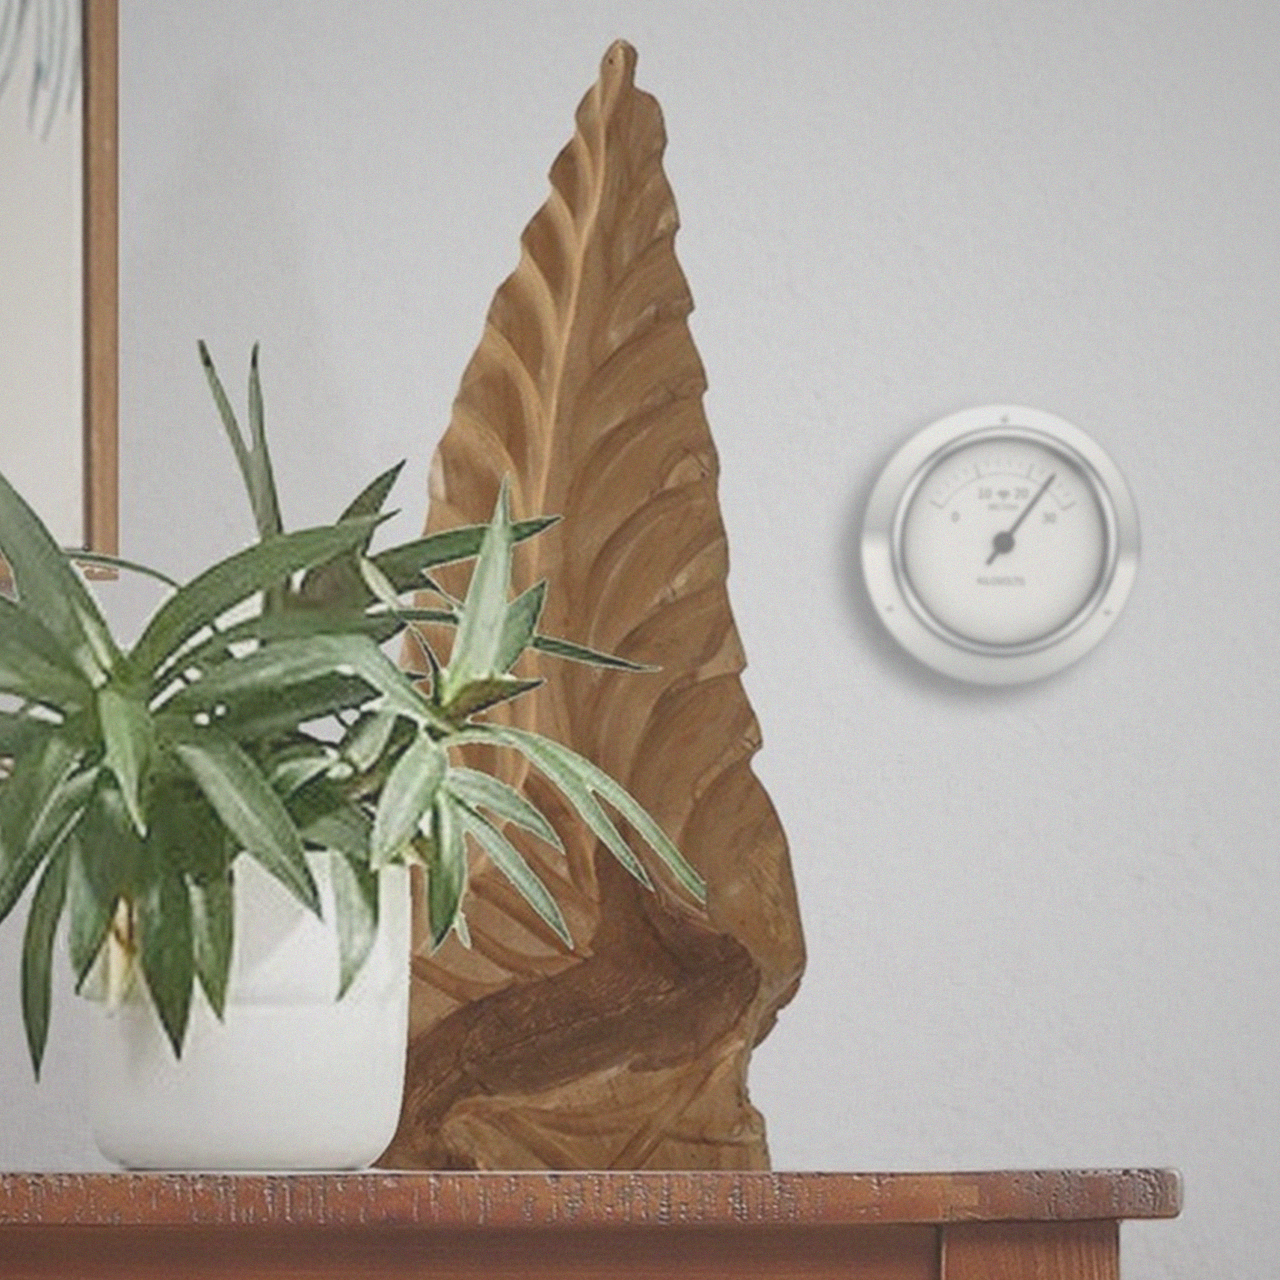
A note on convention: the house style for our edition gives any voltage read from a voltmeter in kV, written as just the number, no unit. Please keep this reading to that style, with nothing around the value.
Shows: 24
